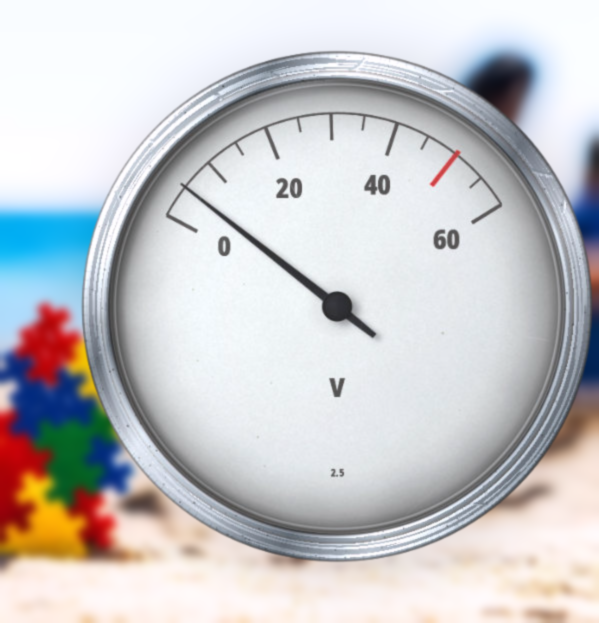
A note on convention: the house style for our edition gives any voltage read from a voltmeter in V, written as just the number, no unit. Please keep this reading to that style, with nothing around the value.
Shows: 5
